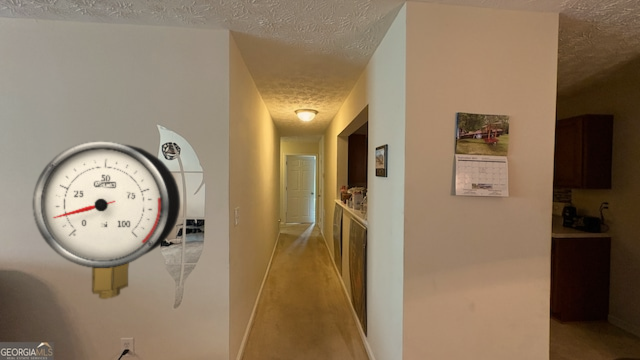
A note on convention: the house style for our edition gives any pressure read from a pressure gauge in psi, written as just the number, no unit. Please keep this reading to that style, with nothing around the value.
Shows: 10
